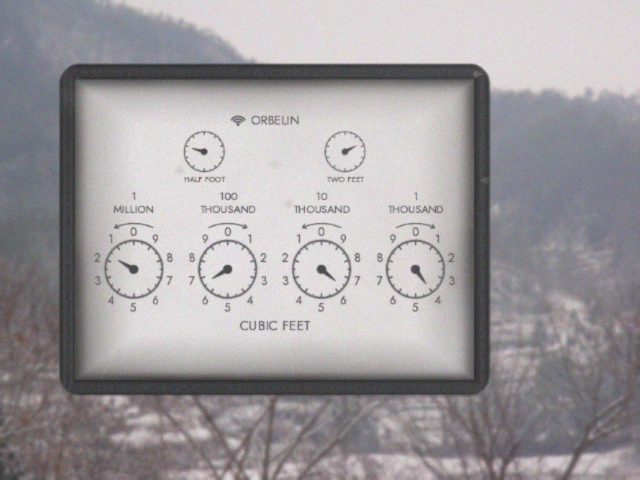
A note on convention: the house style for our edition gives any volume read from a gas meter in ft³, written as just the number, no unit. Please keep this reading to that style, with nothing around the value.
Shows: 166400
